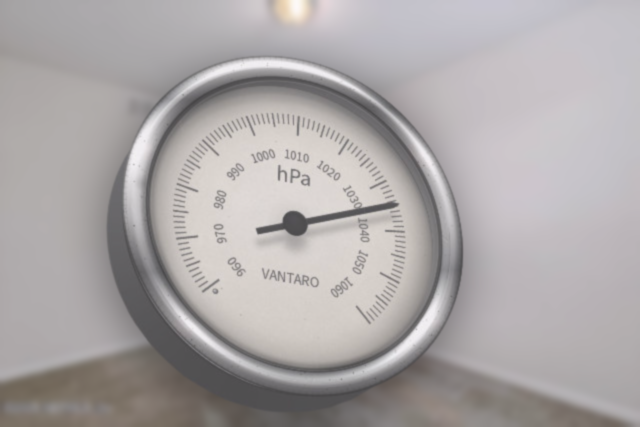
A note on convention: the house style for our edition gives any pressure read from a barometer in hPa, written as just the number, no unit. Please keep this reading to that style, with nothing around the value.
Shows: 1035
